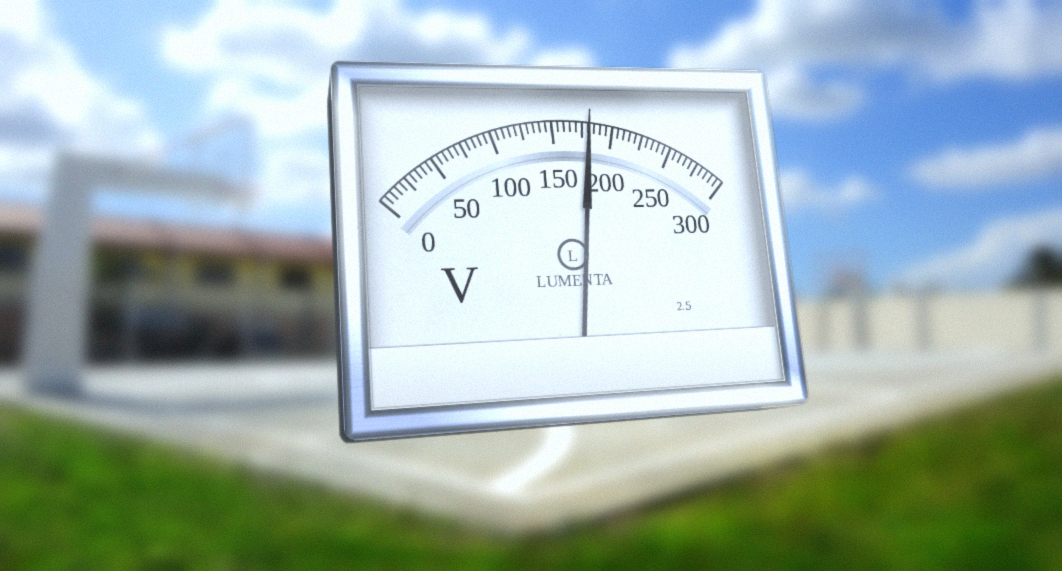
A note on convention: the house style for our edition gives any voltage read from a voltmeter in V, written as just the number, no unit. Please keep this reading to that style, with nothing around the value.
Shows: 180
